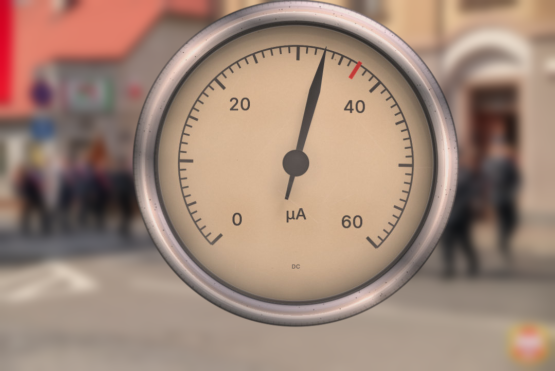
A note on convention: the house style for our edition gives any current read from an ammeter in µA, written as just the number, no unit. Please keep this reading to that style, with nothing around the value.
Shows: 33
